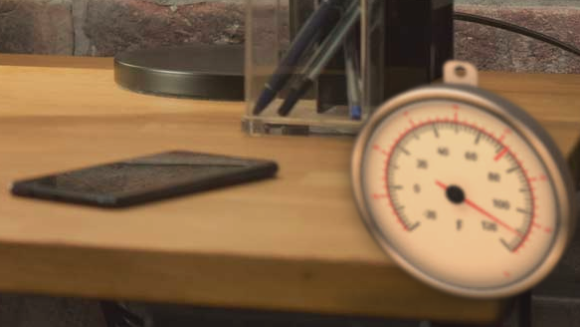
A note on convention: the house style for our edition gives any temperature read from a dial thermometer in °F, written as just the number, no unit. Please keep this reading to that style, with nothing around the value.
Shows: 110
